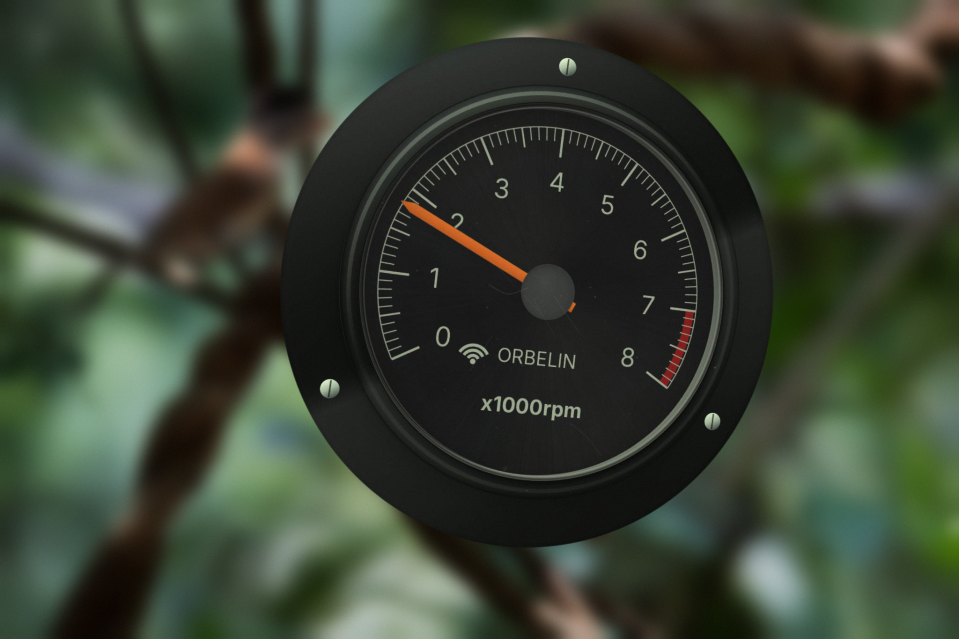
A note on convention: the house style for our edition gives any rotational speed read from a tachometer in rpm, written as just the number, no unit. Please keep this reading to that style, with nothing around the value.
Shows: 1800
